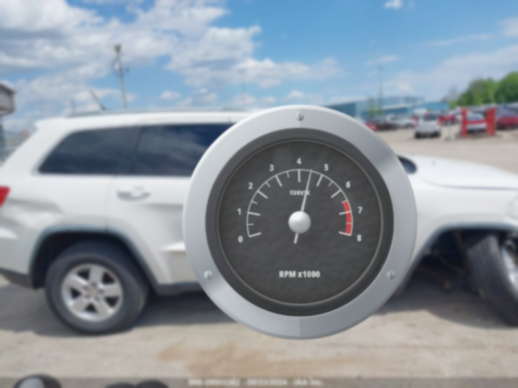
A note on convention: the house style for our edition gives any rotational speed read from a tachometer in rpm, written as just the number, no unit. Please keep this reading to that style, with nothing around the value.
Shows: 4500
